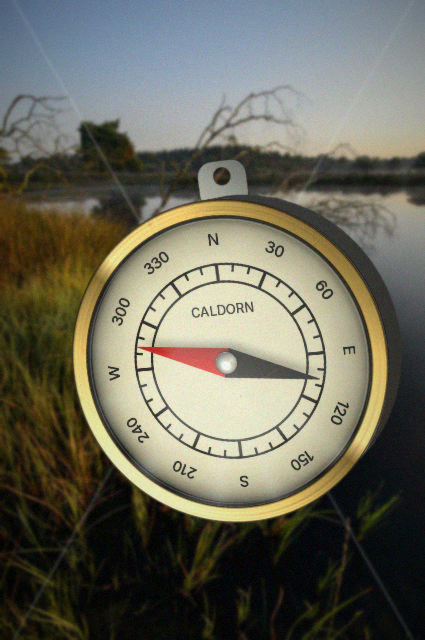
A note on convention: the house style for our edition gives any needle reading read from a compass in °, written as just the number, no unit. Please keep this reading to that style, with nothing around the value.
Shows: 285
